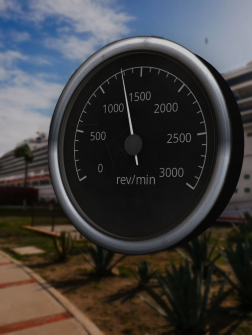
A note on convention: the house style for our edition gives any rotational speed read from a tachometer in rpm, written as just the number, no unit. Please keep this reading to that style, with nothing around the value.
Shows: 1300
